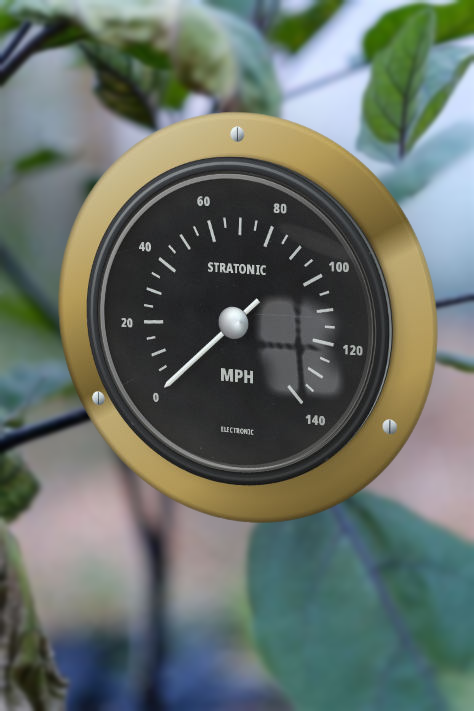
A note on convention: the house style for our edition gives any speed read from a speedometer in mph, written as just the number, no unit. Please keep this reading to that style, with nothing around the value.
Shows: 0
